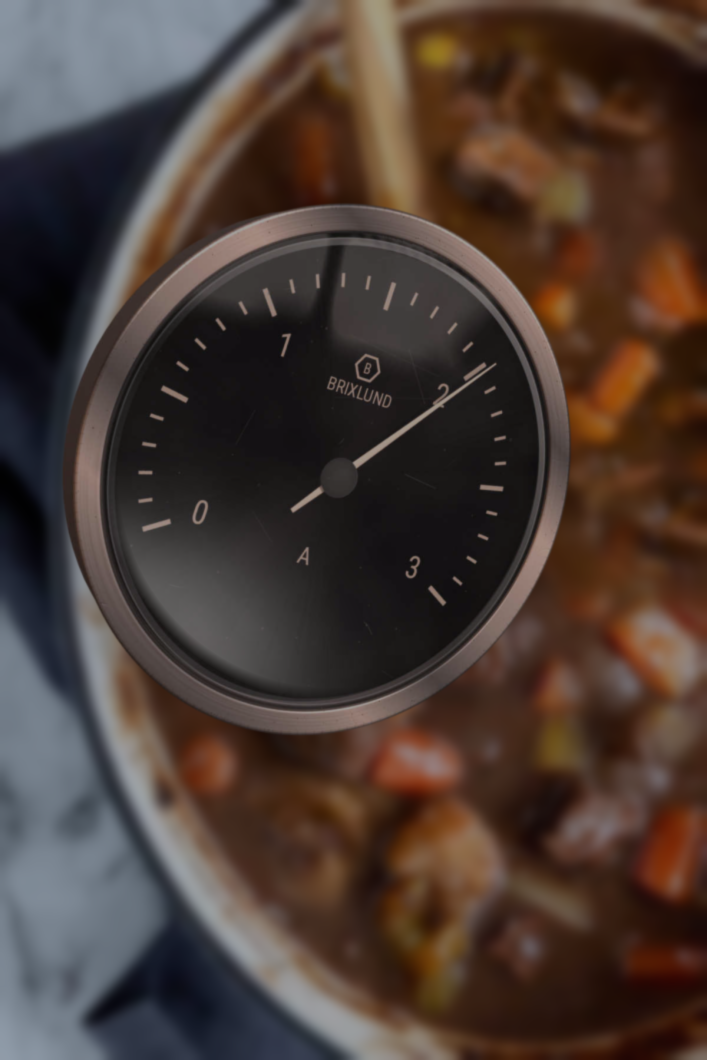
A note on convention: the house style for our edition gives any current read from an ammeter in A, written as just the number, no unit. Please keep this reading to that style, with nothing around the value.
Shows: 2
